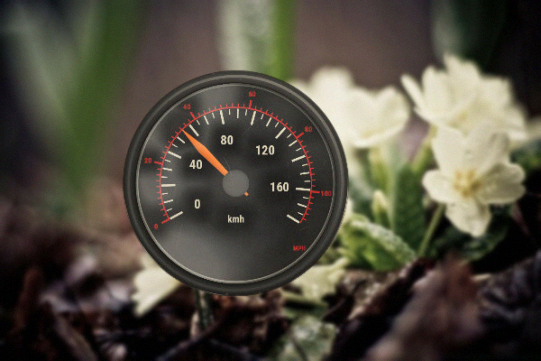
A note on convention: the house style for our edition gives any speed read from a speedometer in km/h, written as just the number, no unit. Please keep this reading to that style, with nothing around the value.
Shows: 55
